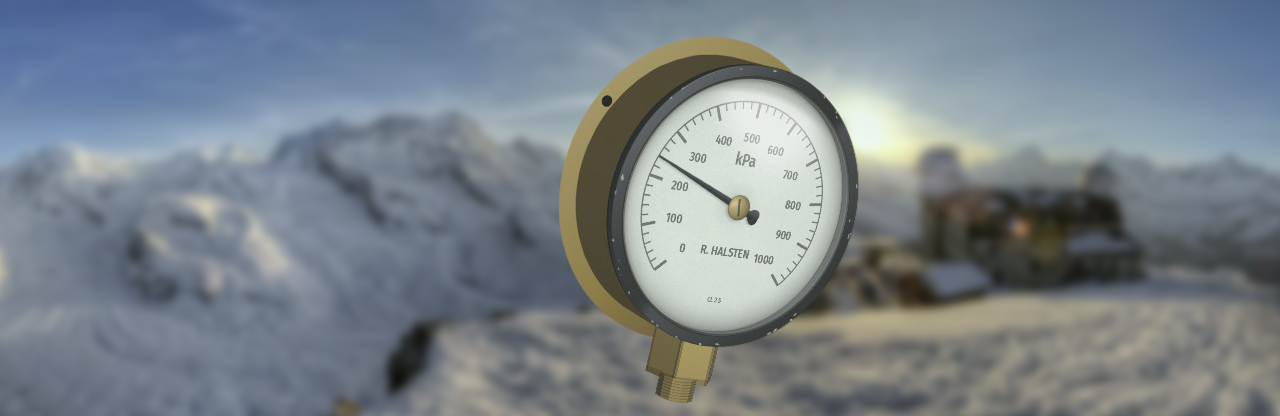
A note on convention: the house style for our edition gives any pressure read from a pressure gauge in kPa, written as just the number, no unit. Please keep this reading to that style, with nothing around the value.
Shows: 240
